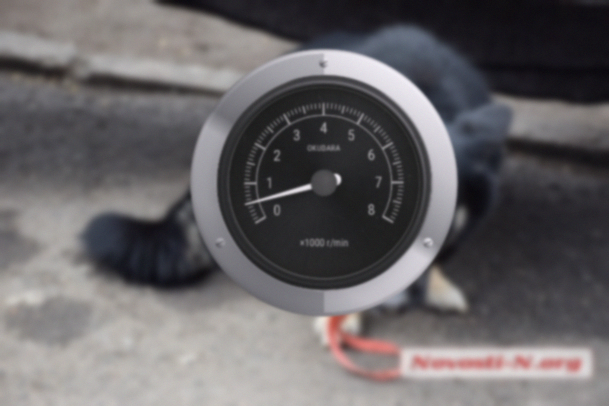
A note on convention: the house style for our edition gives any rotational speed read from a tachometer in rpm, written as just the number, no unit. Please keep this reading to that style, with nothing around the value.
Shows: 500
